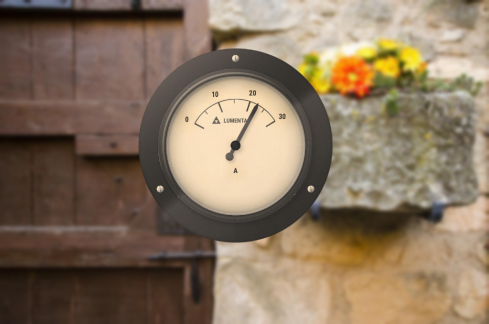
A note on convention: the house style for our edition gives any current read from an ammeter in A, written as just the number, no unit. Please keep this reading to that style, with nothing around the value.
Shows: 22.5
